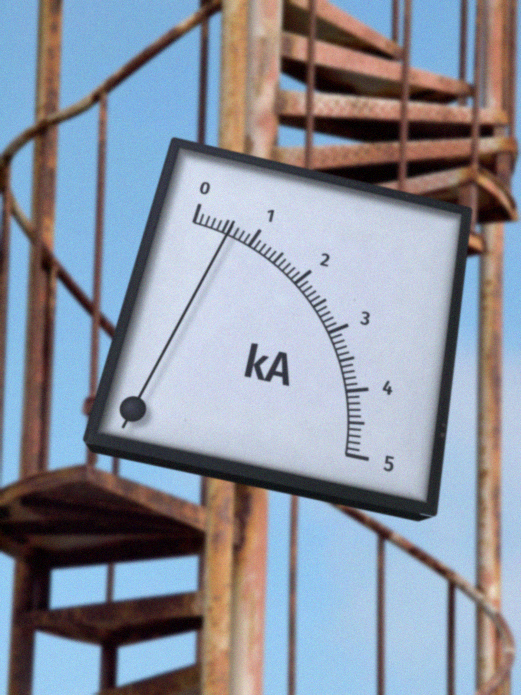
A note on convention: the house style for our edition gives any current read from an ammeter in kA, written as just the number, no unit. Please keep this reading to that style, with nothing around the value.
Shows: 0.6
